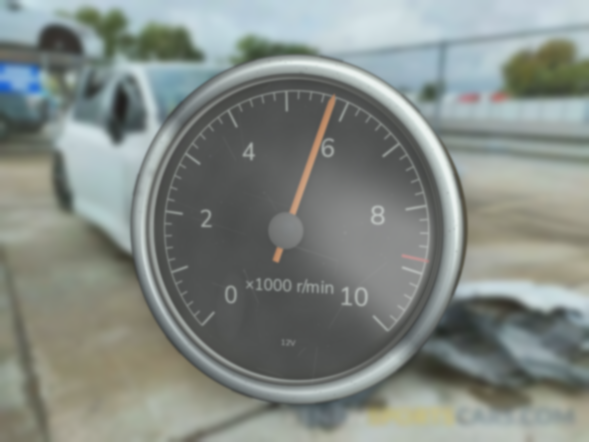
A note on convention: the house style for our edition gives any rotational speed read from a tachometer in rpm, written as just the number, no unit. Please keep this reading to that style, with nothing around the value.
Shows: 5800
